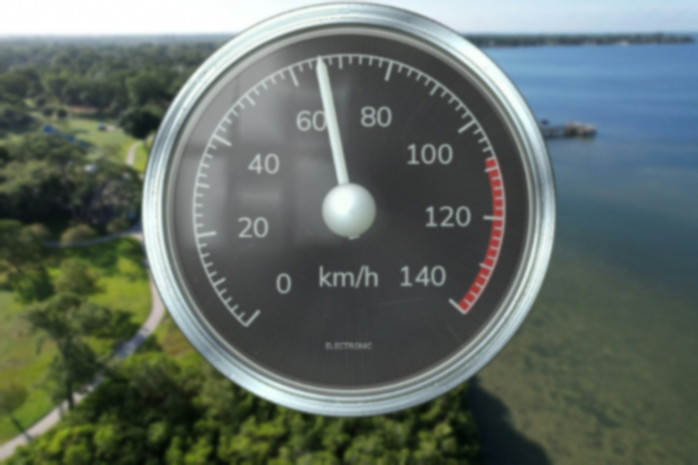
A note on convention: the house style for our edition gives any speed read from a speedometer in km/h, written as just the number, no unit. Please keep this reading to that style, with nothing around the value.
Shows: 66
